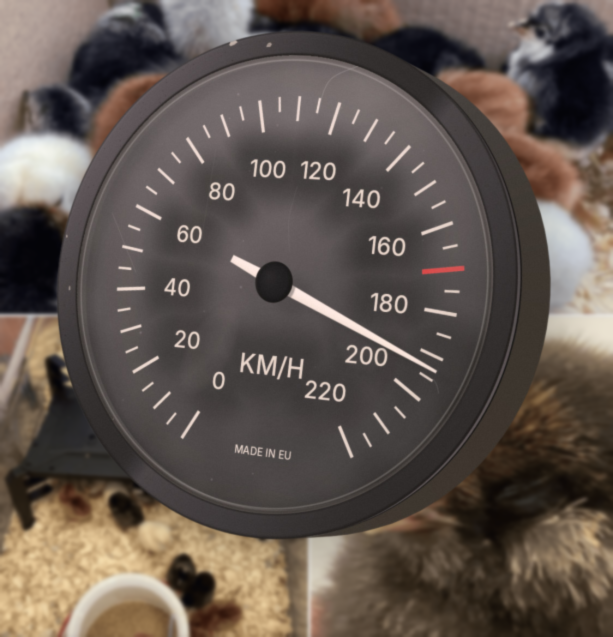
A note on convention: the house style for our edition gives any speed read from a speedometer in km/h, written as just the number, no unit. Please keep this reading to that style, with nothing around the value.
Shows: 192.5
